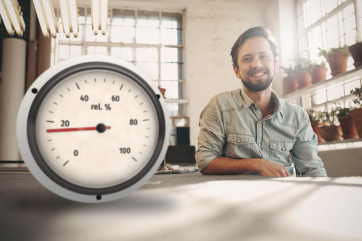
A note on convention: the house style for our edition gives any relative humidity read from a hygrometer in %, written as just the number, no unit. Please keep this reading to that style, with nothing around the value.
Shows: 16
